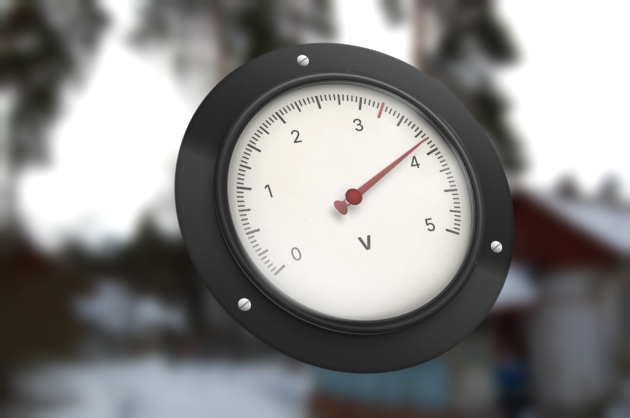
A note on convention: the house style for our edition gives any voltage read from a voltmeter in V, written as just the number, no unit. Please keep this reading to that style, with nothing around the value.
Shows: 3.85
